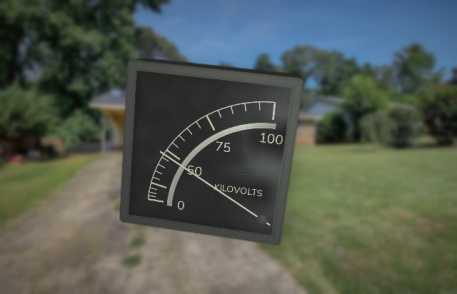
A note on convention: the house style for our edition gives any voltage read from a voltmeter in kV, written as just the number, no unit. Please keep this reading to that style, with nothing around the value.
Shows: 47.5
